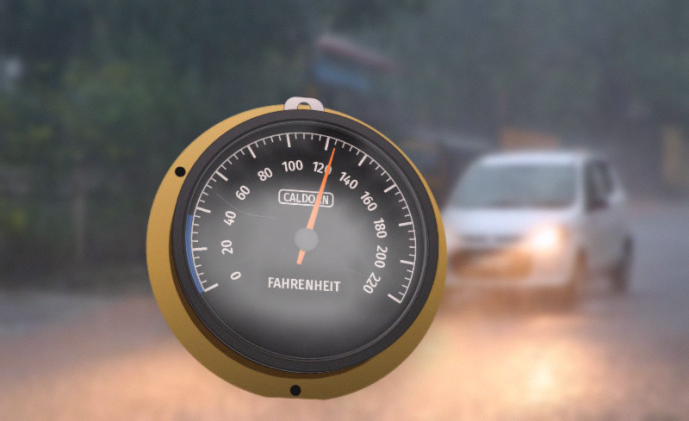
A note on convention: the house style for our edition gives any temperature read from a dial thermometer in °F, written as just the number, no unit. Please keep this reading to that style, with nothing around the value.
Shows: 124
